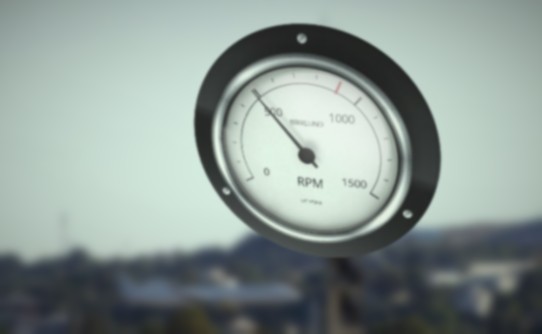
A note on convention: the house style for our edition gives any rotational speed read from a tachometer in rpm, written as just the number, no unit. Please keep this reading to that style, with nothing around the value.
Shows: 500
